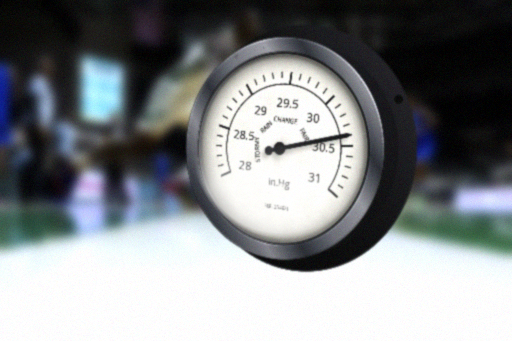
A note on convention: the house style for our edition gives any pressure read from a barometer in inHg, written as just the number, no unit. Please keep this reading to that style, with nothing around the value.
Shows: 30.4
